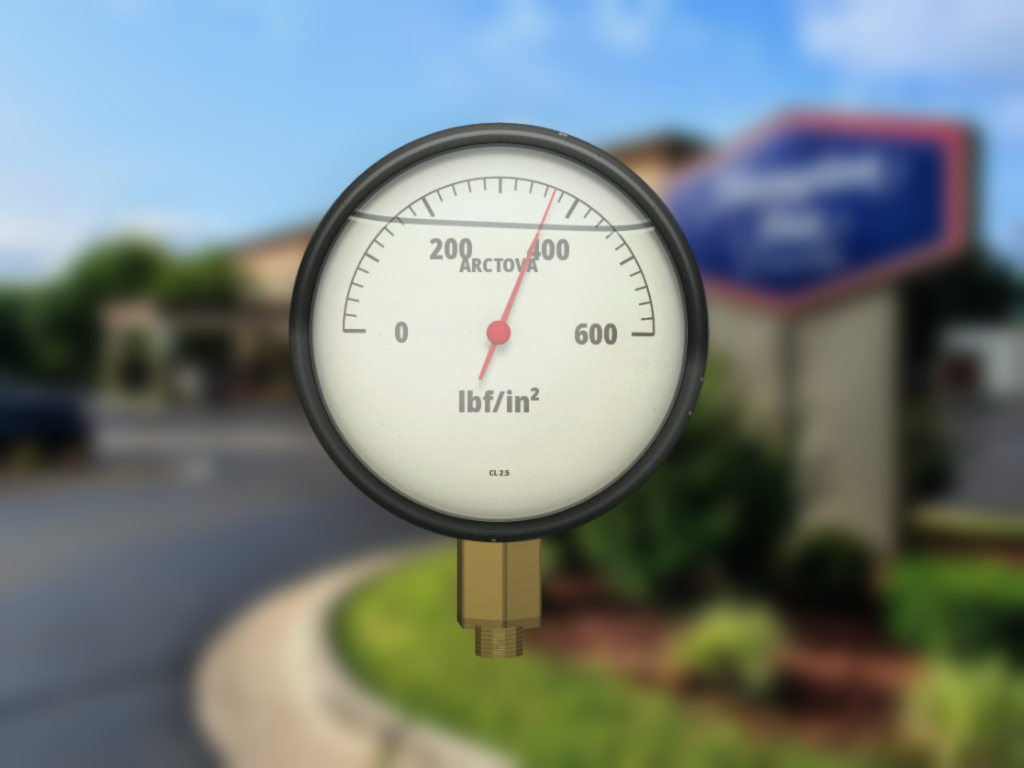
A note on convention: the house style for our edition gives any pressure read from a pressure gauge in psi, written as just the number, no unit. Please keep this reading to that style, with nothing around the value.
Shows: 370
